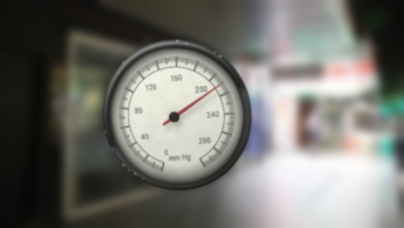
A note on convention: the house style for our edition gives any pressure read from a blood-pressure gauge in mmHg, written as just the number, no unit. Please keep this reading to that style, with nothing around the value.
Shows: 210
